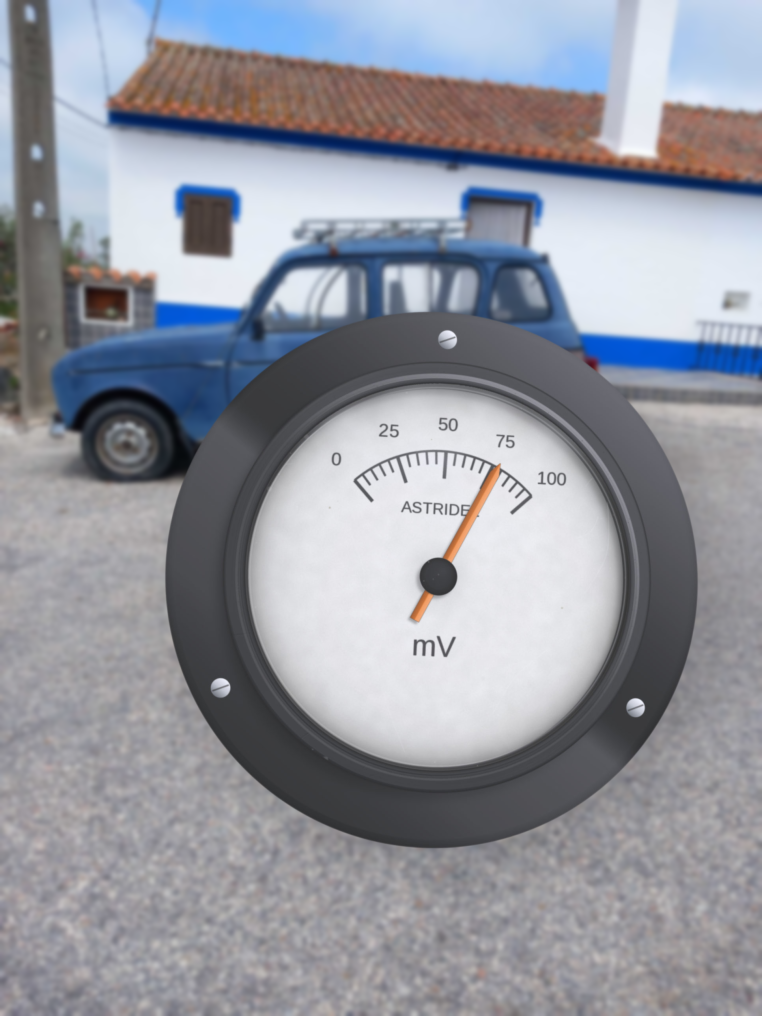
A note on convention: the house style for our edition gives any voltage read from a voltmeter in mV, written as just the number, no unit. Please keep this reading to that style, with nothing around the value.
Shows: 77.5
